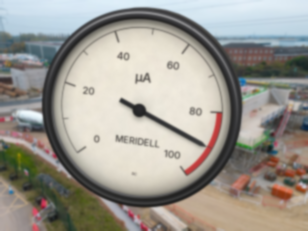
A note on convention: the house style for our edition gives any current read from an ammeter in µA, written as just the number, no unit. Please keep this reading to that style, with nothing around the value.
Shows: 90
